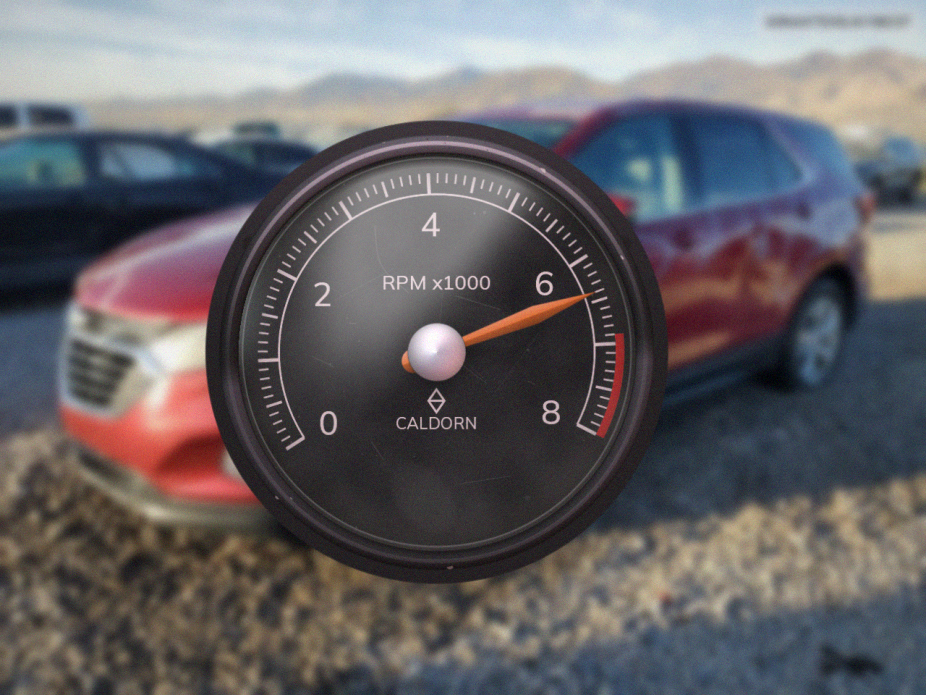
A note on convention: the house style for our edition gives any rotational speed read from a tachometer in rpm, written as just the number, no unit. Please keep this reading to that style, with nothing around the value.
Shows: 6400
